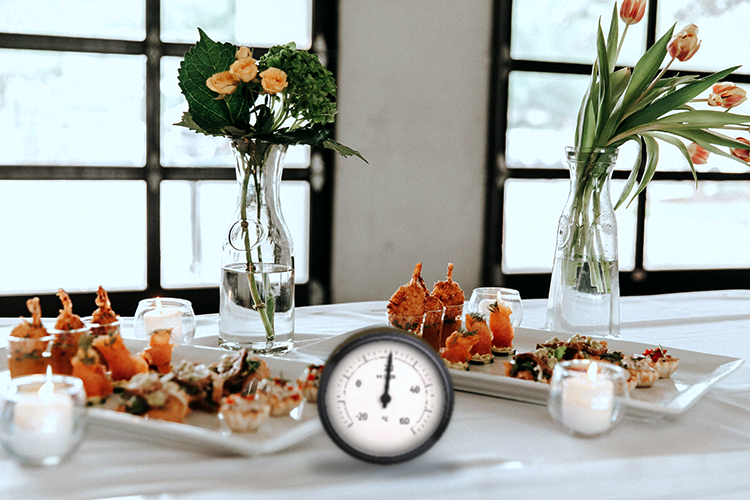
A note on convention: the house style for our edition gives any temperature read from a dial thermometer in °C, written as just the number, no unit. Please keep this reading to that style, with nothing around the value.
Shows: 20
